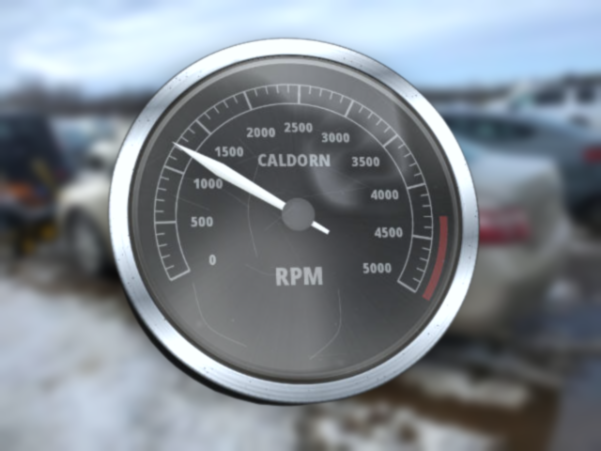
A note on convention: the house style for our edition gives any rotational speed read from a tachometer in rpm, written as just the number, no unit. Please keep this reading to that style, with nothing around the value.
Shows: 1200
